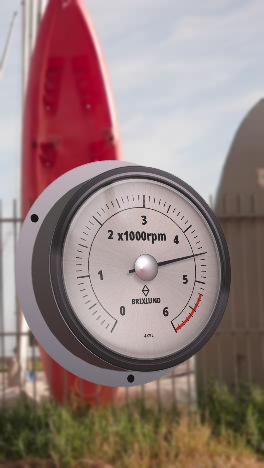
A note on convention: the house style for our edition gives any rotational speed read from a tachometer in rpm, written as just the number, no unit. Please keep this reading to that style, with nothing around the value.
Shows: 4500
